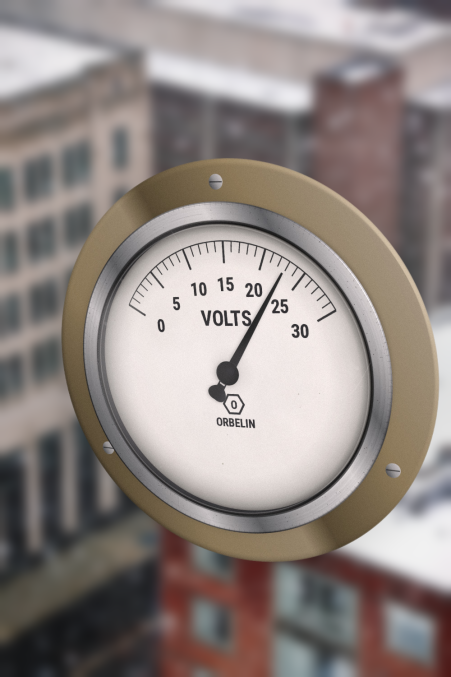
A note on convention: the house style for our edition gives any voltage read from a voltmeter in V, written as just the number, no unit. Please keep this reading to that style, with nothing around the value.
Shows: 23
